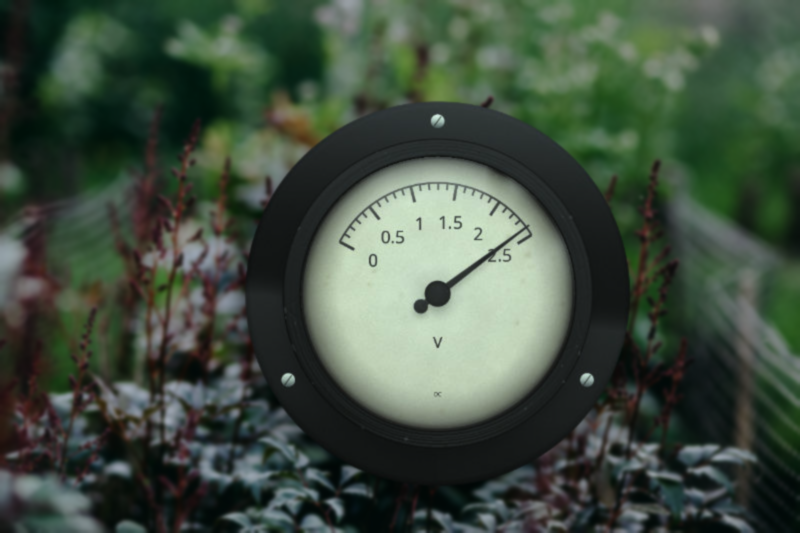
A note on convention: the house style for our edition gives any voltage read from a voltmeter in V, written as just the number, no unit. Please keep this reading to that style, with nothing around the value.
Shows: 2.4
